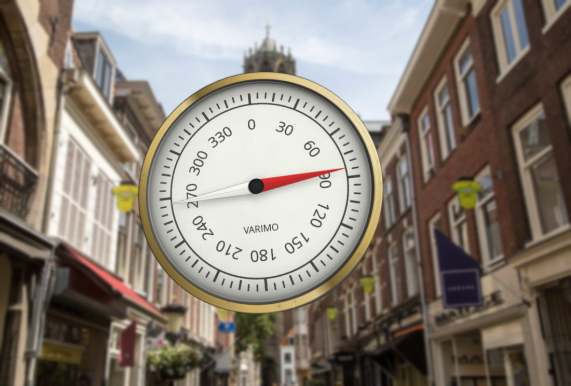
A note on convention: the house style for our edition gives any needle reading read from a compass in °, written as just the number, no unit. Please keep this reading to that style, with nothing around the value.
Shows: 85
